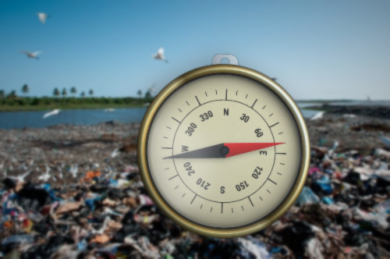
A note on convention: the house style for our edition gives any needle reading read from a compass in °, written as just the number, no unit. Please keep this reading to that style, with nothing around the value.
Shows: 80
